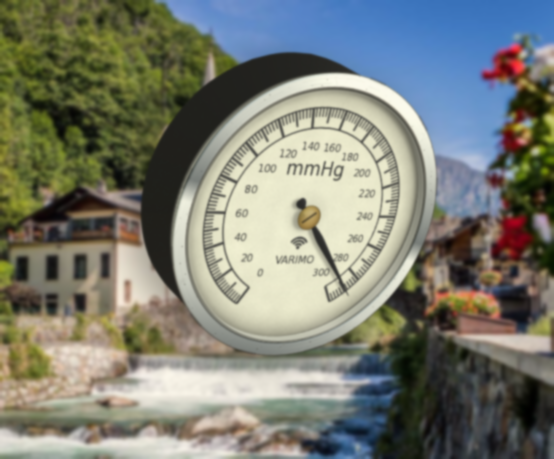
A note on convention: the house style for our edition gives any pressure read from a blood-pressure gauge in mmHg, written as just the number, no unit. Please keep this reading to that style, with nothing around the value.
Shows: 290
